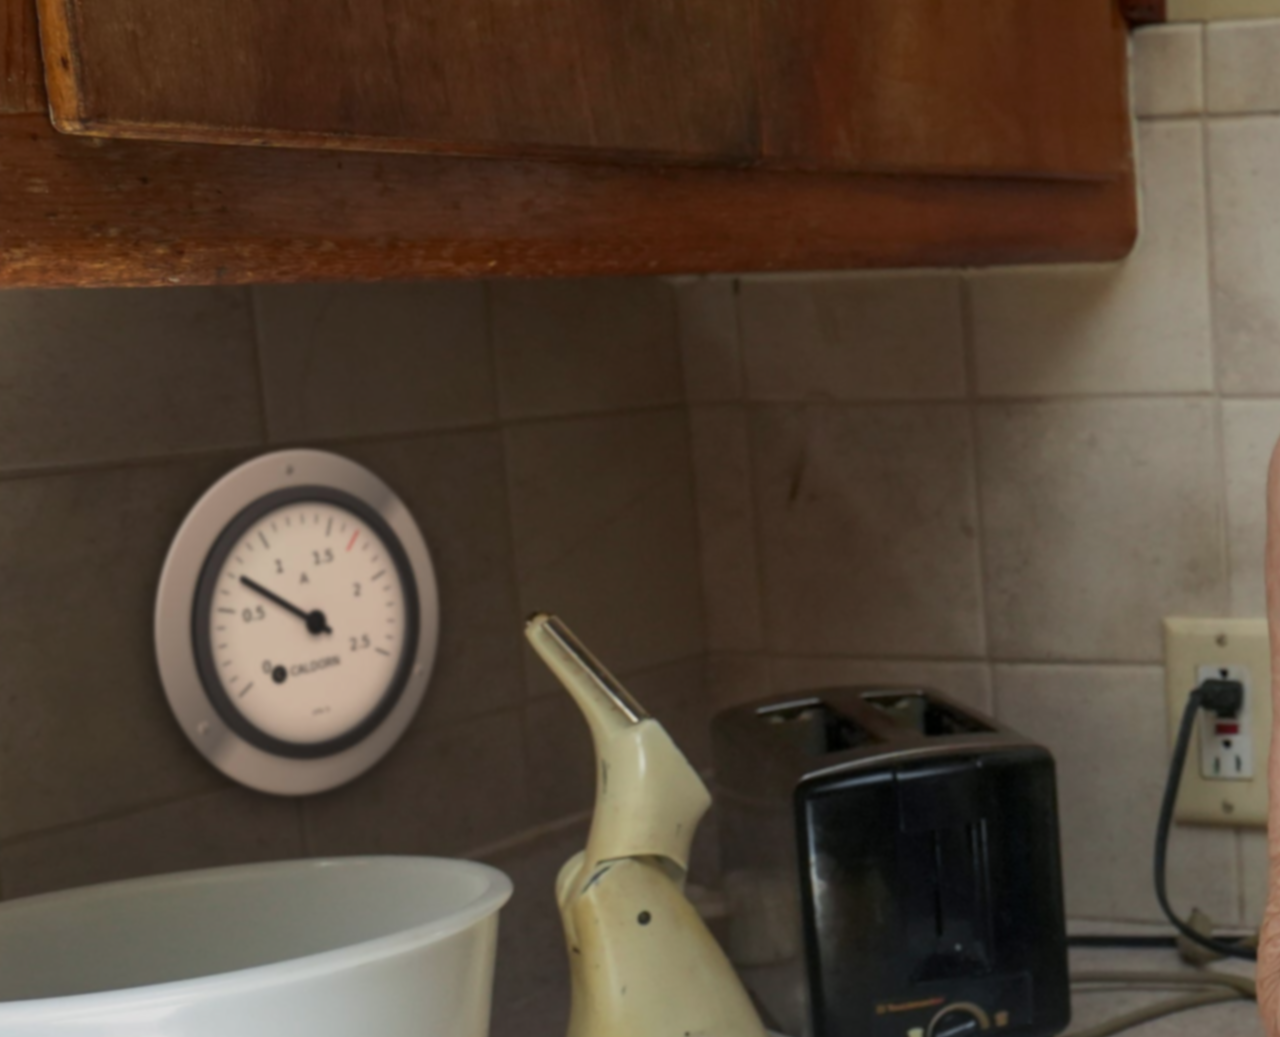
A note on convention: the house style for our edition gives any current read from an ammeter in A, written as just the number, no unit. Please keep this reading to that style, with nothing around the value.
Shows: 0.7
